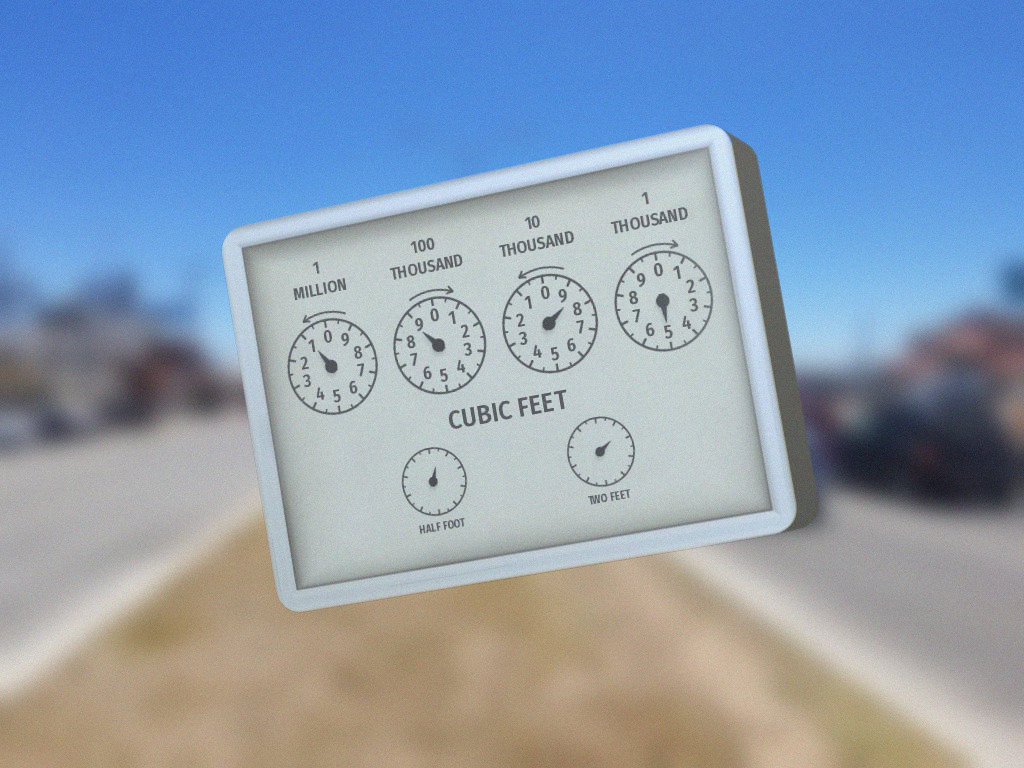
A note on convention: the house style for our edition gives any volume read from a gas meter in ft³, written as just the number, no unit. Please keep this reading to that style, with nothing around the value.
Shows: 88500
